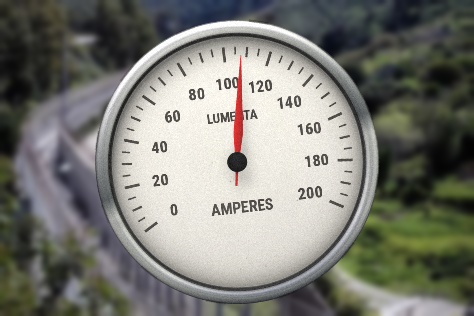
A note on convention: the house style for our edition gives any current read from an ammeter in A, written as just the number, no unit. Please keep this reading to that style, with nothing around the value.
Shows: 107.5
